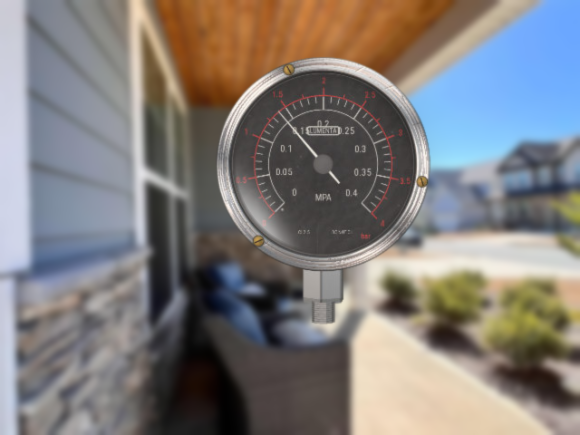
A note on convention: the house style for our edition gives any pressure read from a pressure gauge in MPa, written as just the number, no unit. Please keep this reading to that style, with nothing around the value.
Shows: 0.14
